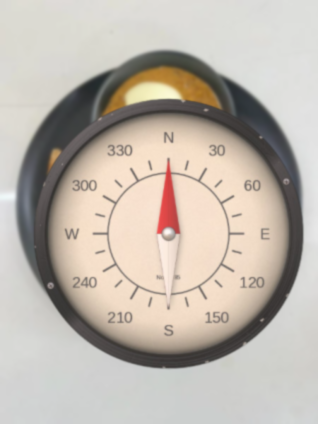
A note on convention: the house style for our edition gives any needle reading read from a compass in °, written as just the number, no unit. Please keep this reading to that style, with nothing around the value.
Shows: 0
